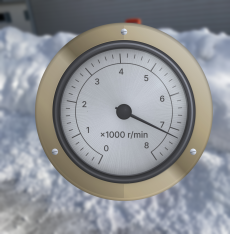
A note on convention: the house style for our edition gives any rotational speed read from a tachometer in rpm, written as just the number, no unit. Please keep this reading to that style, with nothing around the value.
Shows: 7200
